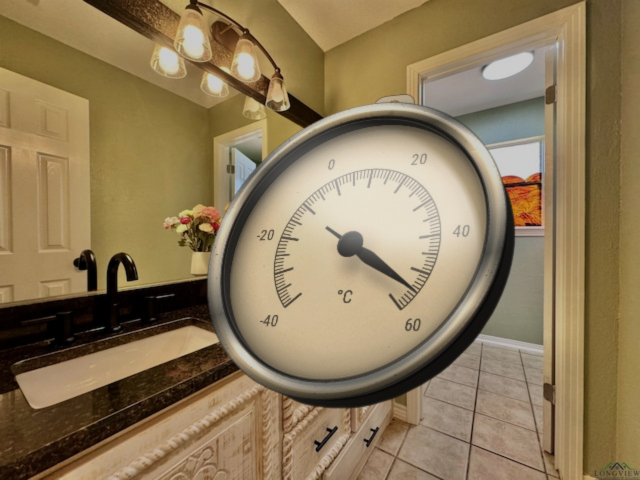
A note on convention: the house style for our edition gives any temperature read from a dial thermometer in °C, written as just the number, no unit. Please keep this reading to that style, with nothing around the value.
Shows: 55
